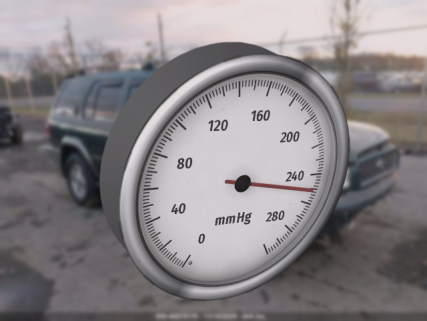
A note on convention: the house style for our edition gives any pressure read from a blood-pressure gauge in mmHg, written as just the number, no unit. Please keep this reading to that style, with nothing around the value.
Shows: 250
